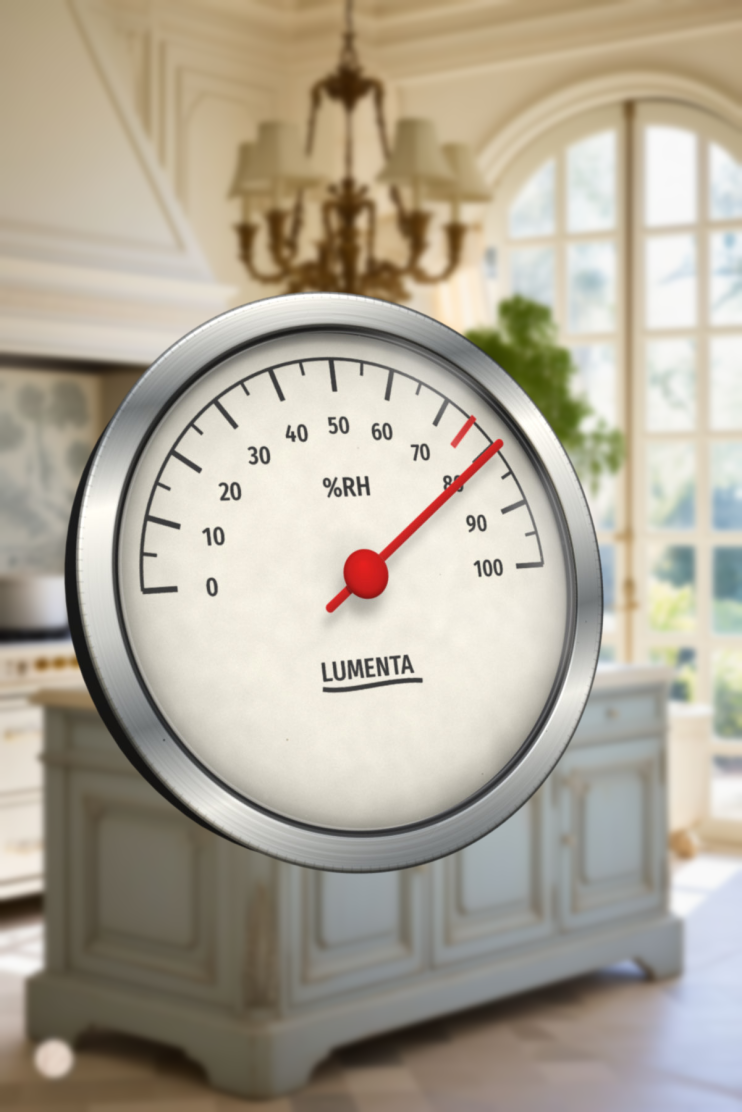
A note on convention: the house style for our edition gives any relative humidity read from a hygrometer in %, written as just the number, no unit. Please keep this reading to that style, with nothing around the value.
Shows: 80
